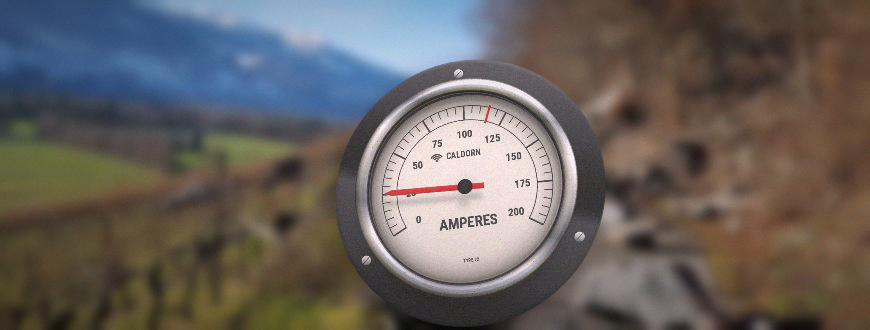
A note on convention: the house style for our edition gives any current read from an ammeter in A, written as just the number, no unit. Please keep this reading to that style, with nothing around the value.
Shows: 25
